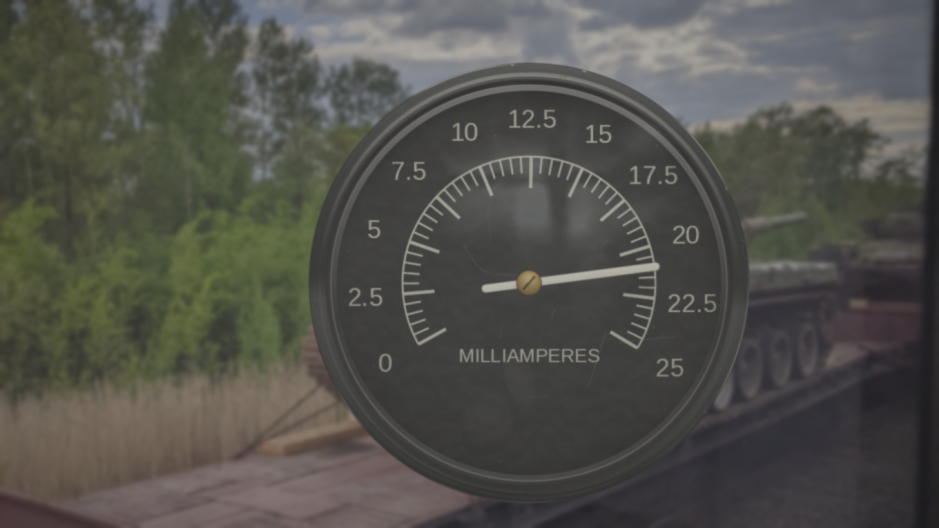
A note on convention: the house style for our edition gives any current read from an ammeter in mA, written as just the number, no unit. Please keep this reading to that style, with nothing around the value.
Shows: 21
